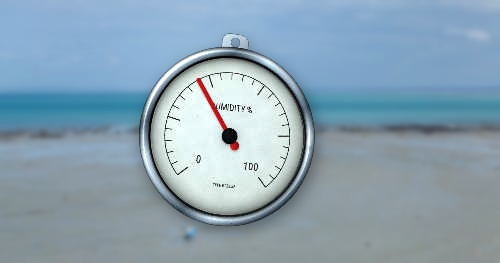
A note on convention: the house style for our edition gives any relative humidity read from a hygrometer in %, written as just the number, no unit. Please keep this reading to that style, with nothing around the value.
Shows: 36
